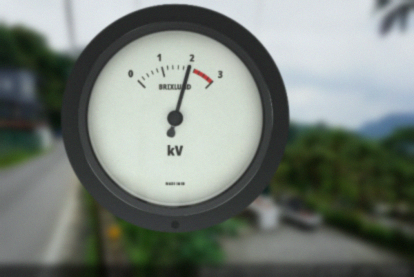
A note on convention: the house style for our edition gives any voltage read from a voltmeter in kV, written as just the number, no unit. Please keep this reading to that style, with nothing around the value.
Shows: 2
